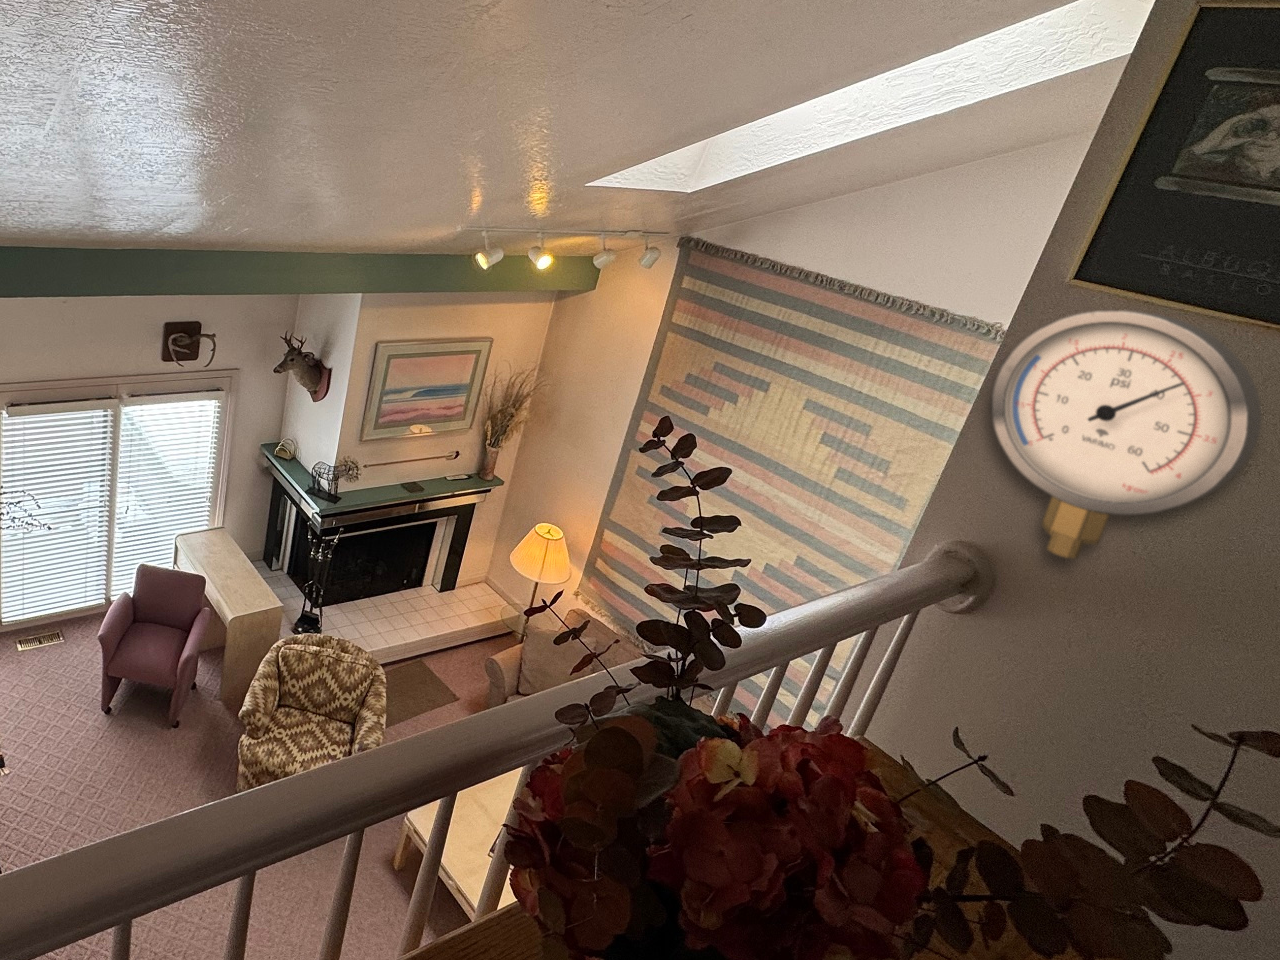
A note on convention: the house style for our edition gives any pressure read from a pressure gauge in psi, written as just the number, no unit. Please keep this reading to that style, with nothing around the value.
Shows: 40
